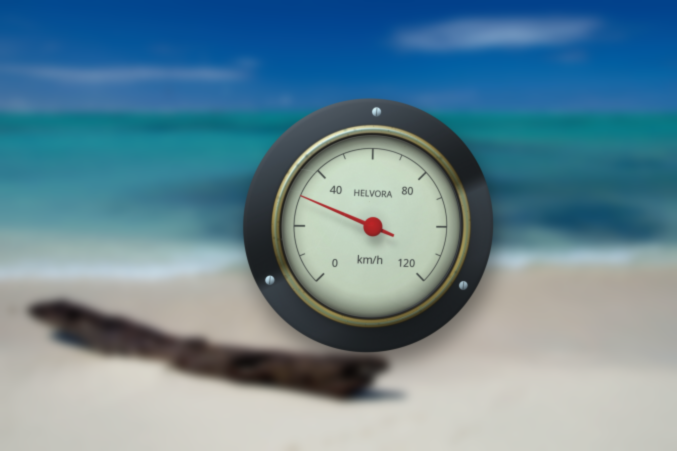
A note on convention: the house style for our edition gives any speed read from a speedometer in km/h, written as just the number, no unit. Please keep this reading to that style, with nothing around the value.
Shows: 30
